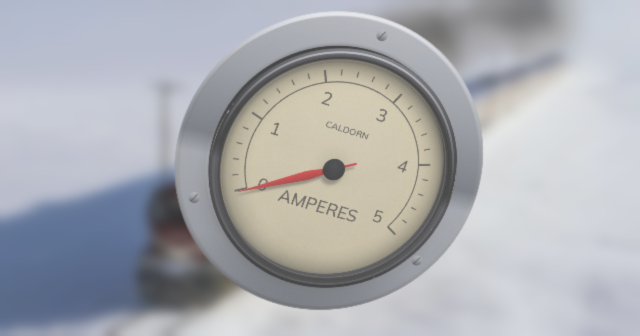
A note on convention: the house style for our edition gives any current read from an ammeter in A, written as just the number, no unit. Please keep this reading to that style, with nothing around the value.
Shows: 0
